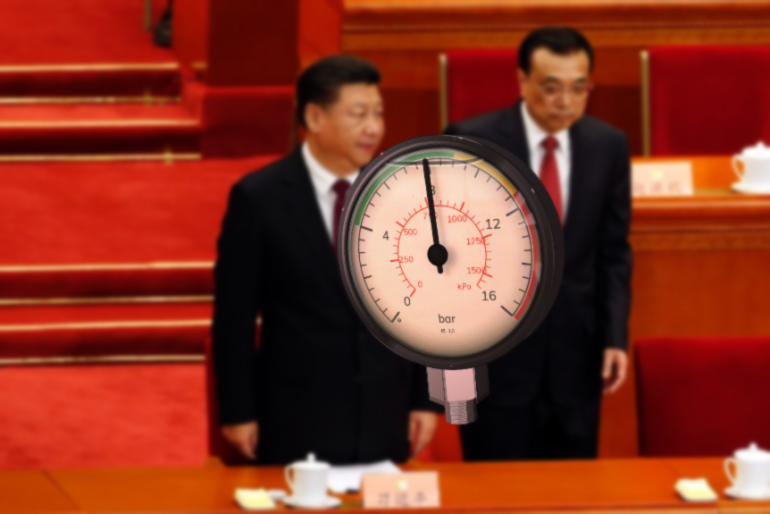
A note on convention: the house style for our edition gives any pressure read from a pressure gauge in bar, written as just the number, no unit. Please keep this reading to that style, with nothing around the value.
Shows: 8
